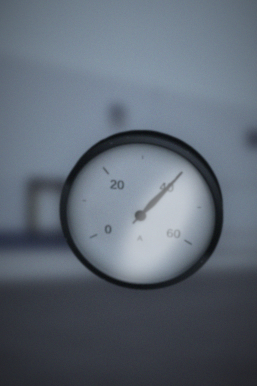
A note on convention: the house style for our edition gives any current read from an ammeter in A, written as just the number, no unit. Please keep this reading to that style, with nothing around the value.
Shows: 40
